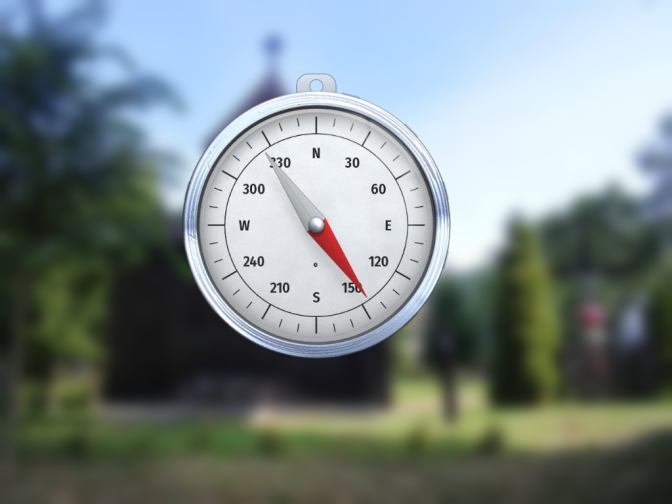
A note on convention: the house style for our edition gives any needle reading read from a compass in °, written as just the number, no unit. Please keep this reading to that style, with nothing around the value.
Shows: 145
